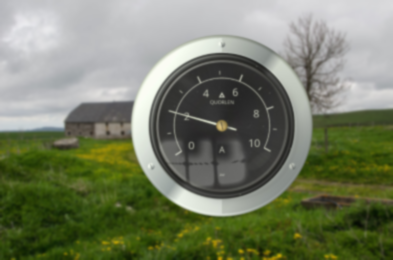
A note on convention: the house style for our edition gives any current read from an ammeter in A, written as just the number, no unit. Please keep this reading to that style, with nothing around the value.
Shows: 2
